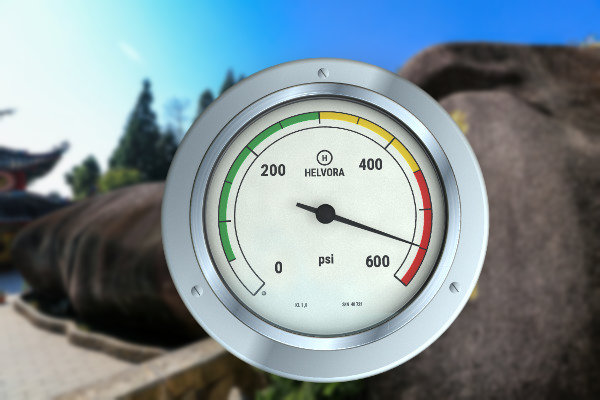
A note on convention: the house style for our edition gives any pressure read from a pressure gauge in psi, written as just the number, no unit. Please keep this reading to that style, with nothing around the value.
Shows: 550
